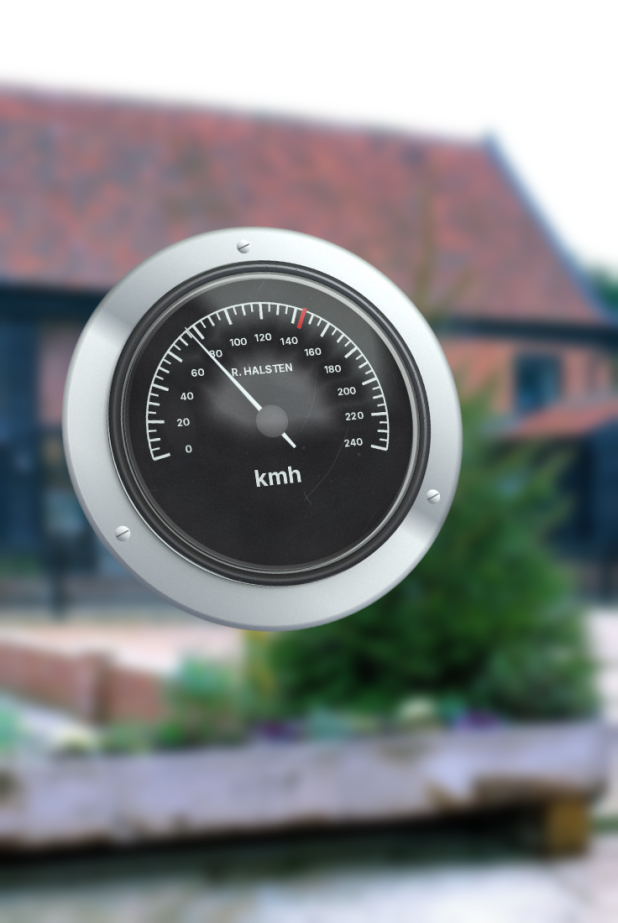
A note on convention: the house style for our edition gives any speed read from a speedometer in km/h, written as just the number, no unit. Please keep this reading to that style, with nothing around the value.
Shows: 75
